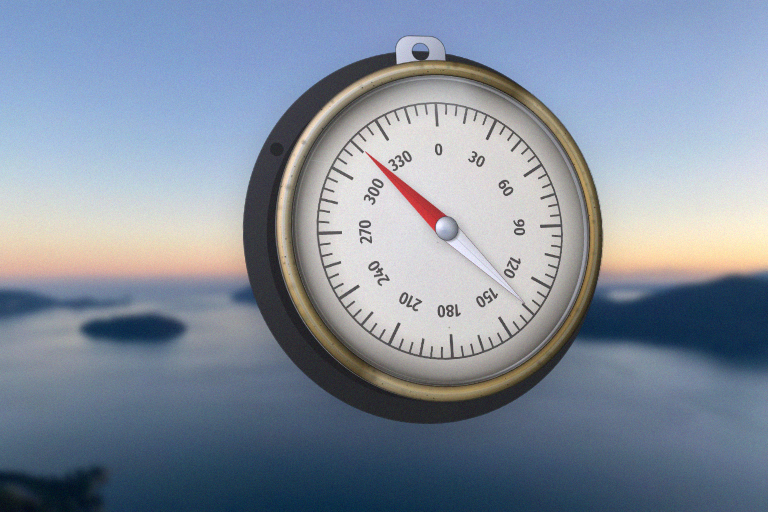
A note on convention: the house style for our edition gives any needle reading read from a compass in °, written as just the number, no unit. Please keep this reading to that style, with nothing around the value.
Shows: 315
